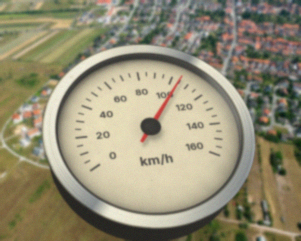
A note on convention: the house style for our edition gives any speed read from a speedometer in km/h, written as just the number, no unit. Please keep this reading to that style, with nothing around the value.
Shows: 105
